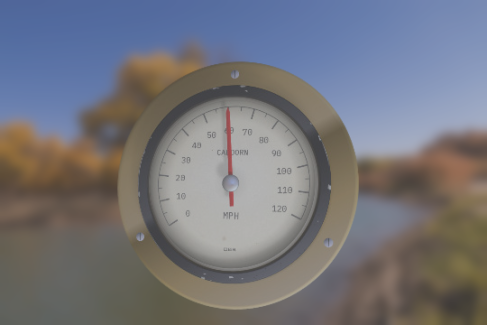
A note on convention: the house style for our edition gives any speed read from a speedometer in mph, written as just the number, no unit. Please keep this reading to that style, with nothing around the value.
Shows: 60
